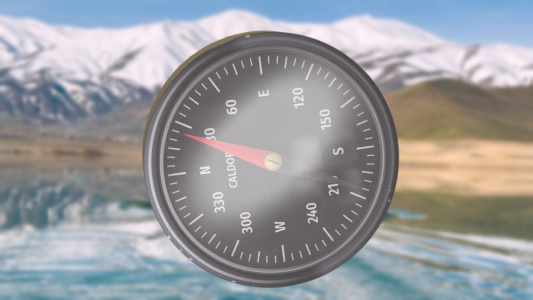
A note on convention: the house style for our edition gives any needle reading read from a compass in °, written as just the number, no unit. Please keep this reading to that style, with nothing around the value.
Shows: 25
